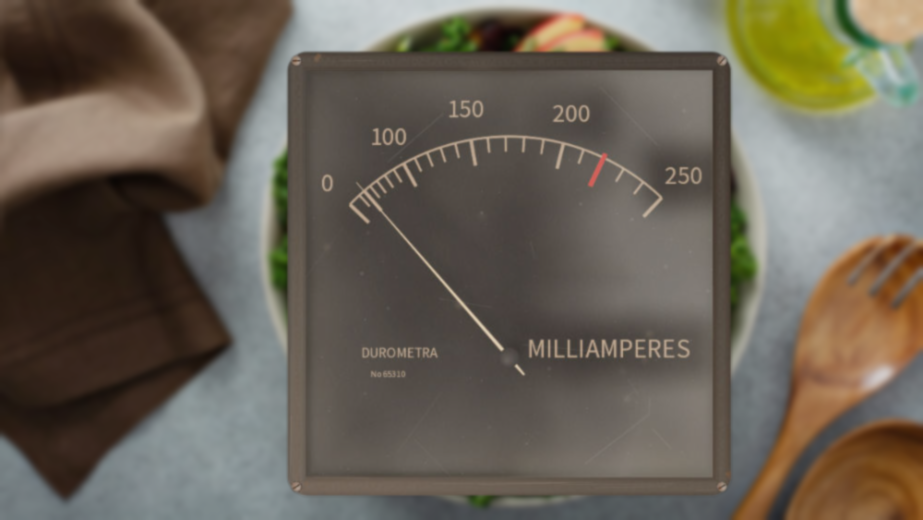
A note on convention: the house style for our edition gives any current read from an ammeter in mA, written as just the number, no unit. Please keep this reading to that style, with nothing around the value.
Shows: 50
